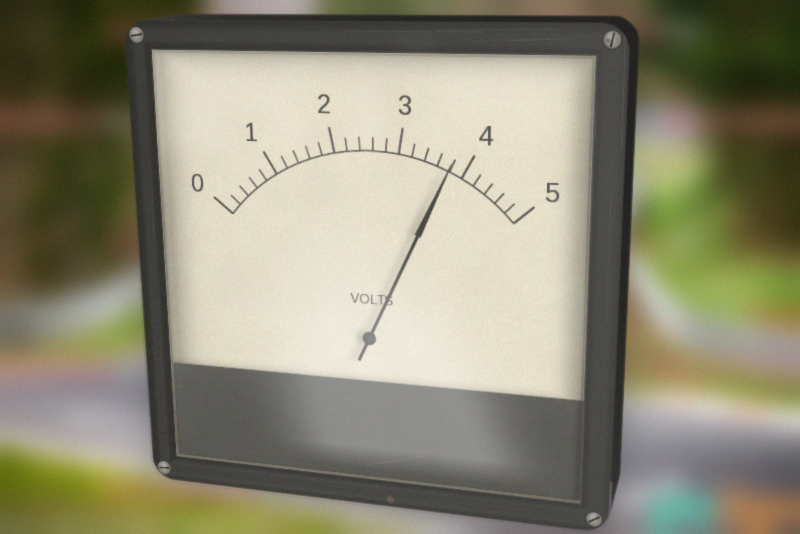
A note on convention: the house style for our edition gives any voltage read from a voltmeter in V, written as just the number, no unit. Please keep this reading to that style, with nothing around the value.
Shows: 3.8
